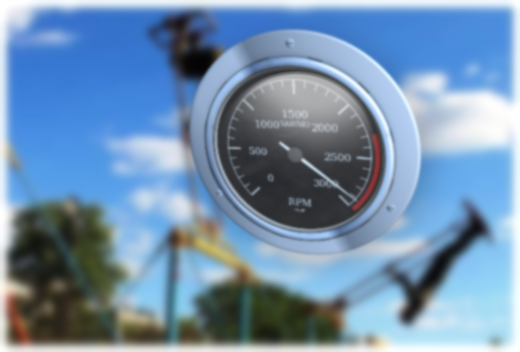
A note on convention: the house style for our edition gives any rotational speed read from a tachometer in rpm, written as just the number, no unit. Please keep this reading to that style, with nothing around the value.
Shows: 2900
